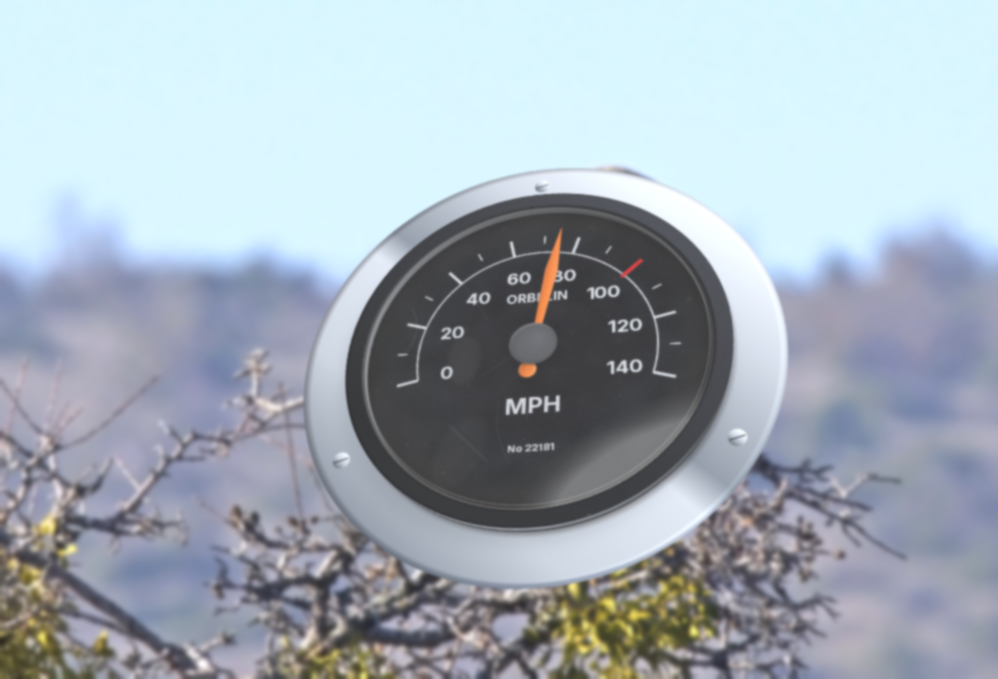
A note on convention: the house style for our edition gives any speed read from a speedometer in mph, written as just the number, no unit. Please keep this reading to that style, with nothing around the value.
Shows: 75
